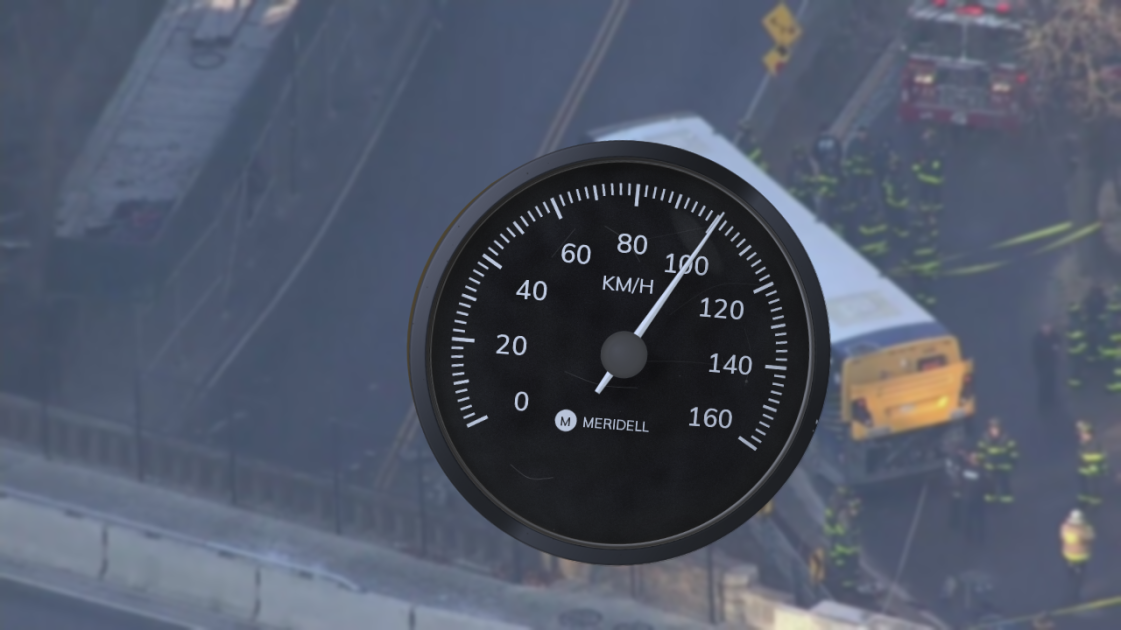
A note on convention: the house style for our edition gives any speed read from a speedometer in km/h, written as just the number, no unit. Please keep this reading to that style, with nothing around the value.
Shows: 100
